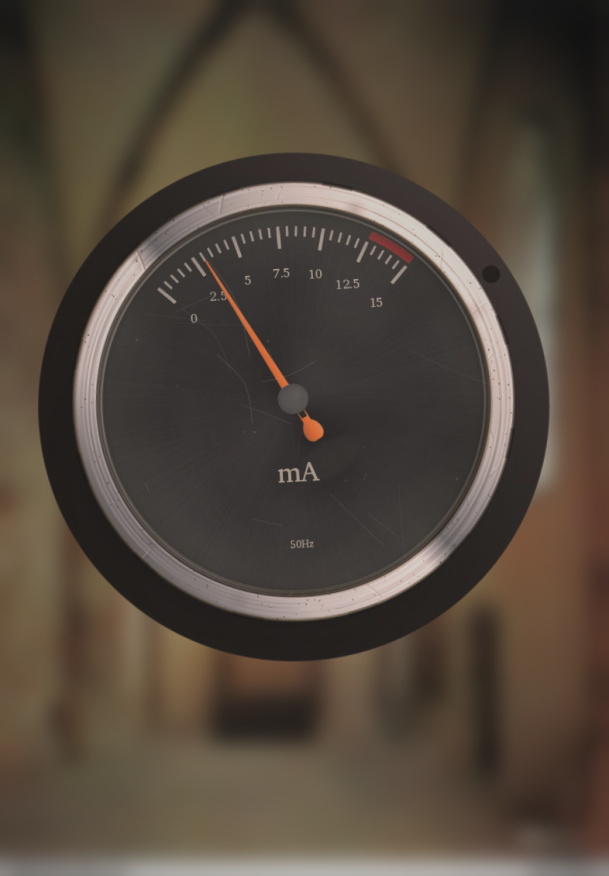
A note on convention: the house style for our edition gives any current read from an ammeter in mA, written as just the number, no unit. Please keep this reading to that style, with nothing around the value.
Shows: 3
